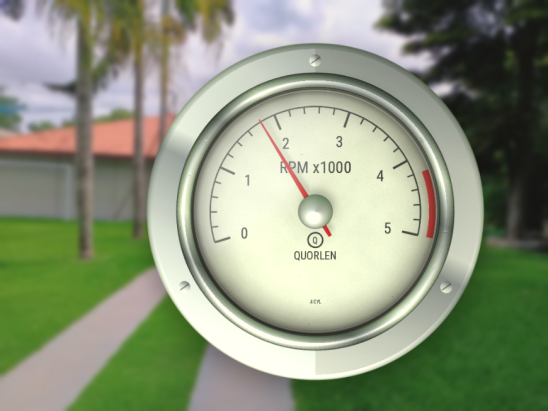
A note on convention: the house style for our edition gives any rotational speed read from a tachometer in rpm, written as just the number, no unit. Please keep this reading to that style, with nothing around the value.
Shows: 1800
